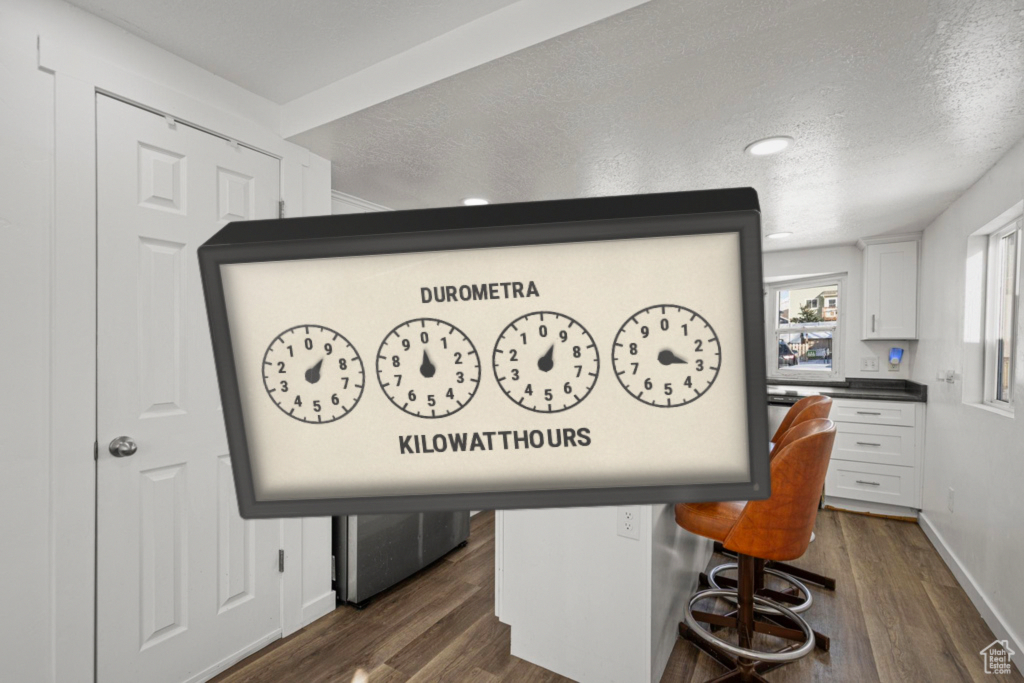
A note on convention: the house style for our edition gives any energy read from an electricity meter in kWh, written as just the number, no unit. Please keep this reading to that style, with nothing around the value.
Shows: 8993
